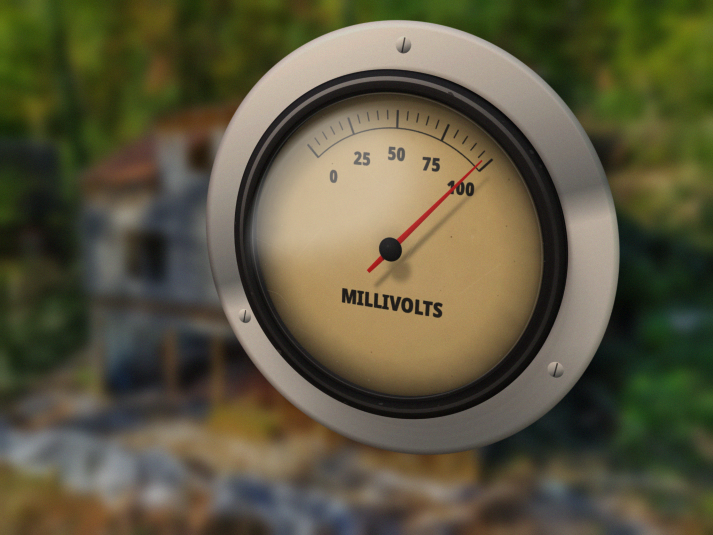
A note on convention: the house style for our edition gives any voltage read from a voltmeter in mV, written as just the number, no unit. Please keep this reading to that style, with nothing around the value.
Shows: 97.5
